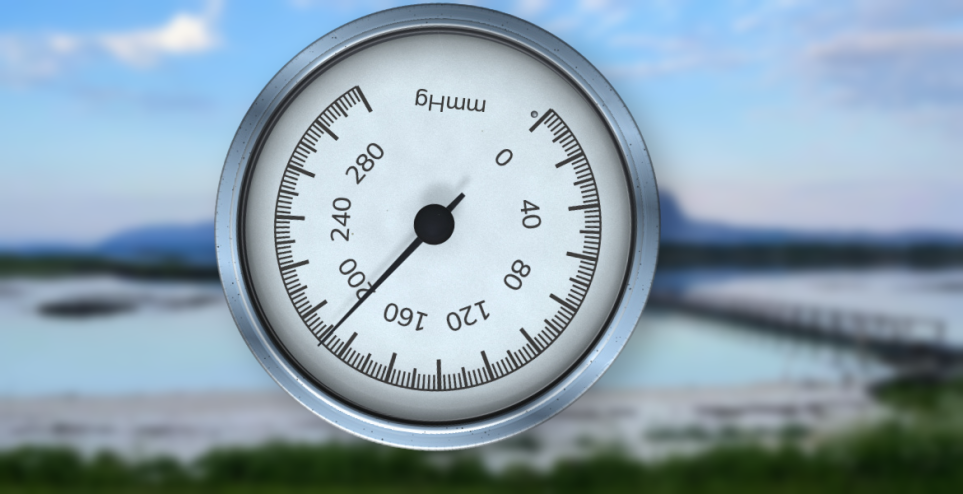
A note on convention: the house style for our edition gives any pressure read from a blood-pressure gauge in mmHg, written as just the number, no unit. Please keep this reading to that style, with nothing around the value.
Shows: 188
